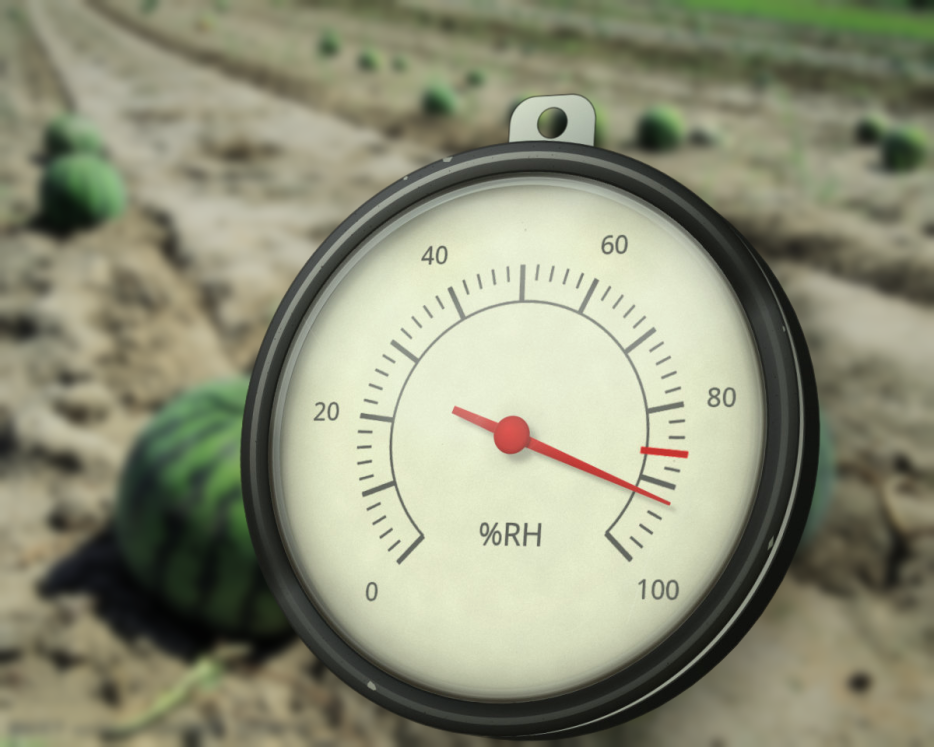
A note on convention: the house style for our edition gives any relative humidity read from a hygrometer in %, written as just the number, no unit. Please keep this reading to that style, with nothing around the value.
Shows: 92
